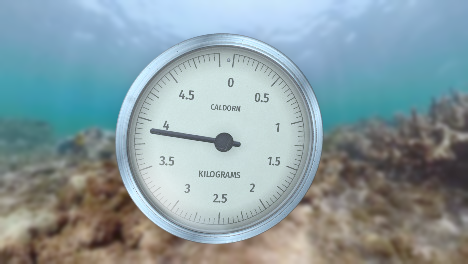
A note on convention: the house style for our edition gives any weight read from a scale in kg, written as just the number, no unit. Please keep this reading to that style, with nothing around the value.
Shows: 3.9
